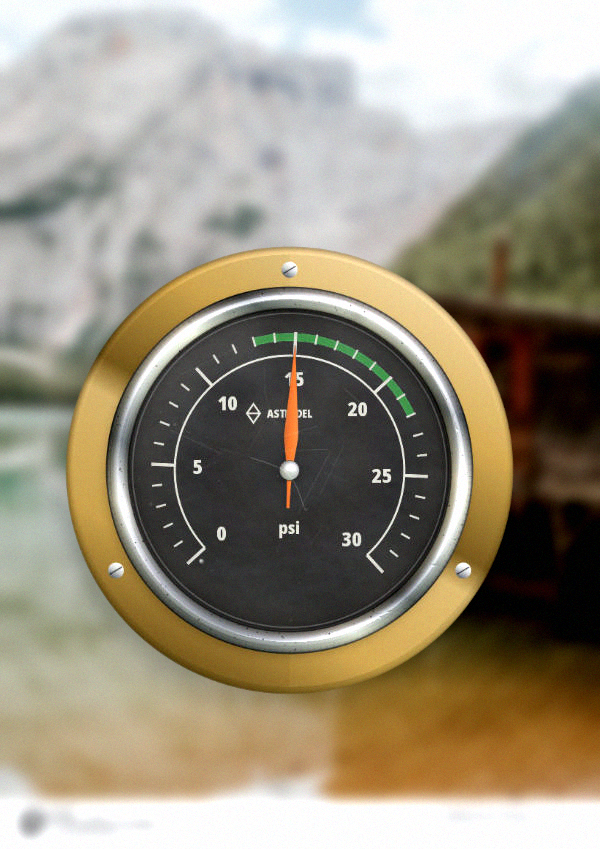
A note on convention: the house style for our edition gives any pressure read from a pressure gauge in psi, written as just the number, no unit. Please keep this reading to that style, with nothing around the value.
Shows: 15
